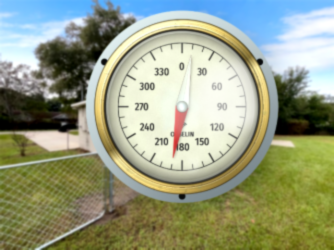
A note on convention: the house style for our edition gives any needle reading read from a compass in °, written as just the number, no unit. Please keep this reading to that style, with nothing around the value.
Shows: 190
